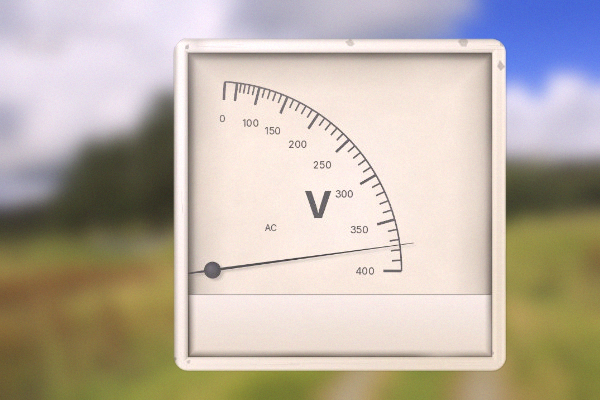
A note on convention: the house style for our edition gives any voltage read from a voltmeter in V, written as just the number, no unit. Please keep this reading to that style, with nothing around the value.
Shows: 375
